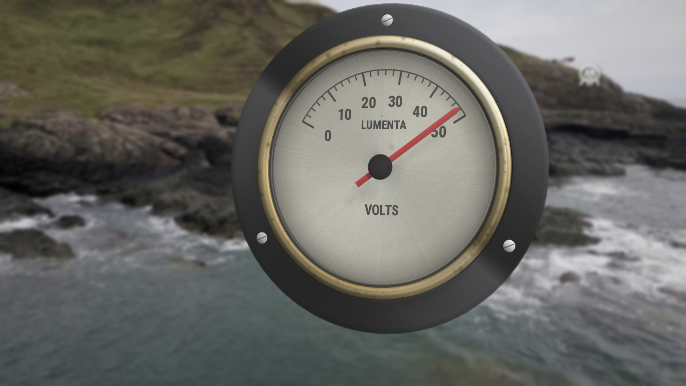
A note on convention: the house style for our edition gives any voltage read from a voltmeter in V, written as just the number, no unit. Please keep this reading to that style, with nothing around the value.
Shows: 48
